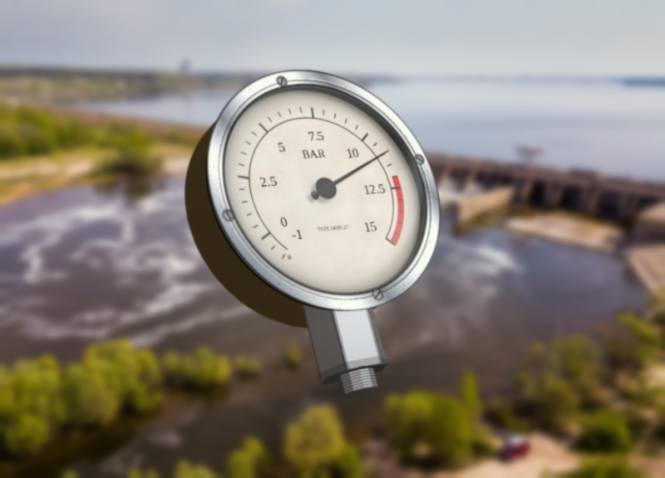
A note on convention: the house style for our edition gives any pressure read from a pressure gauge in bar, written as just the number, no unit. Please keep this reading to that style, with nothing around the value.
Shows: 11
